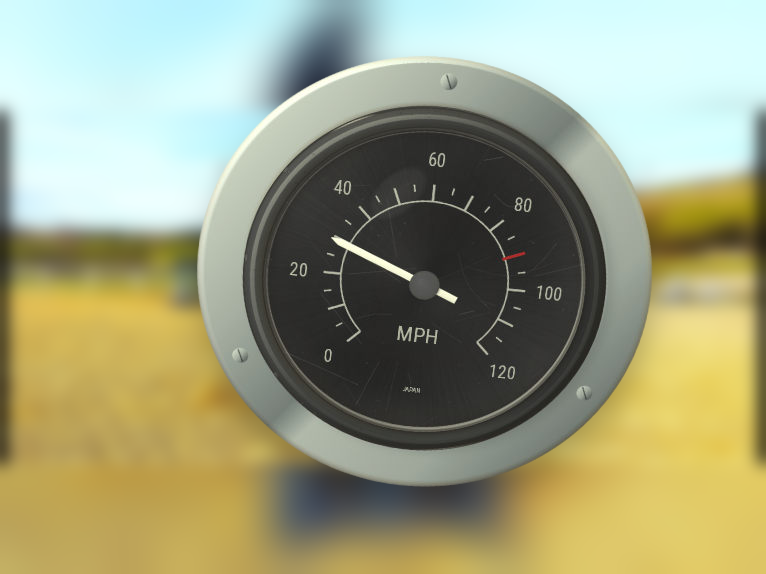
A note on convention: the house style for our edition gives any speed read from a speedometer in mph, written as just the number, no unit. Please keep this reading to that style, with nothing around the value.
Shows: 30
